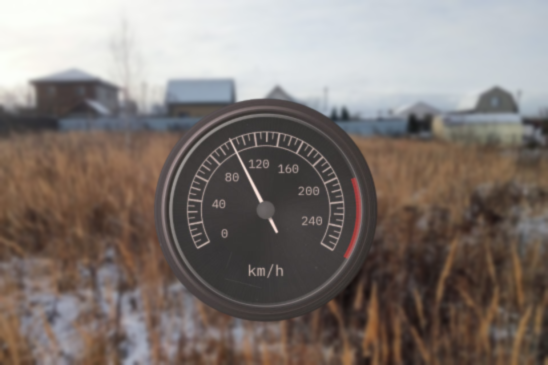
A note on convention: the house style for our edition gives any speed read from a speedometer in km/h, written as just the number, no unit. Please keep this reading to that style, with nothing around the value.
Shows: 100
